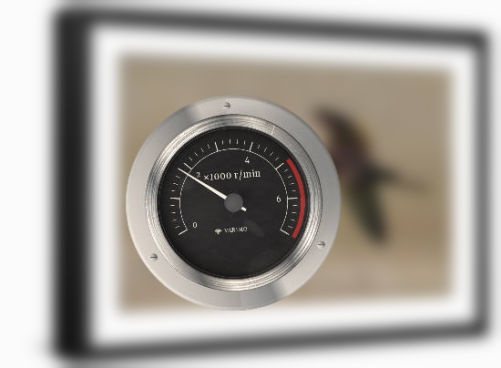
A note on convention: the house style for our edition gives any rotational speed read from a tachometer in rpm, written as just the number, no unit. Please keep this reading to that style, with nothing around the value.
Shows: 1800
